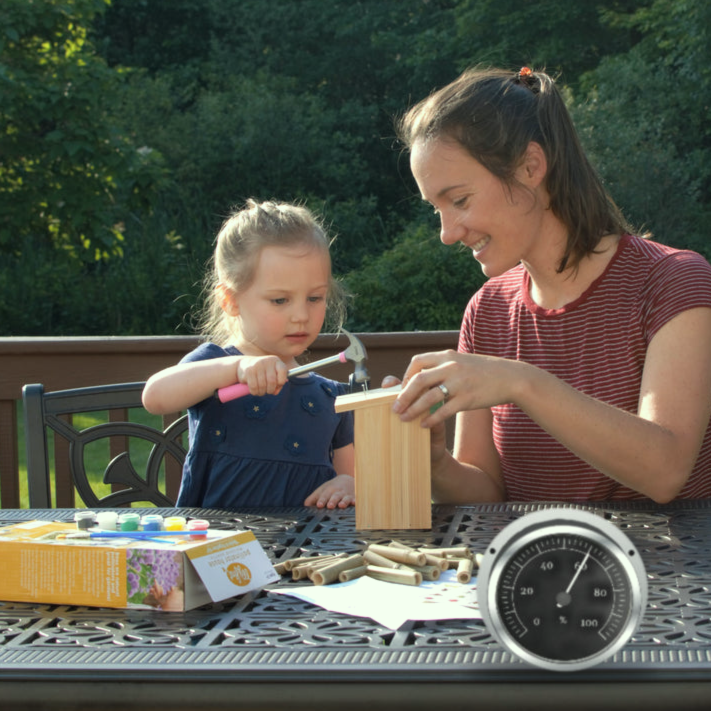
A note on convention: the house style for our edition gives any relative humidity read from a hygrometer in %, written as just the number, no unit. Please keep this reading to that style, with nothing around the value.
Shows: 60
